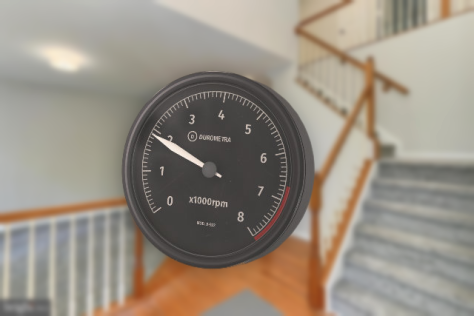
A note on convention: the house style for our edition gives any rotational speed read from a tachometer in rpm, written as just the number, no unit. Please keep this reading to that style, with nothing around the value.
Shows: 1900
